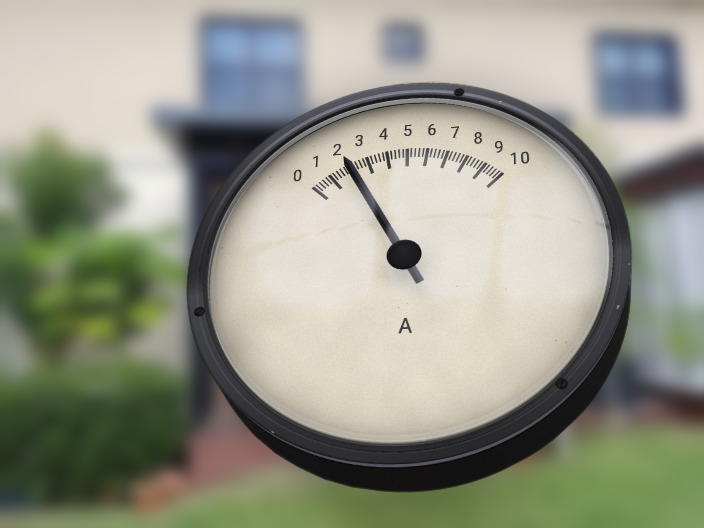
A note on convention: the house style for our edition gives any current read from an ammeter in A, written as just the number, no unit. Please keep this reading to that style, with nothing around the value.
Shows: 2
